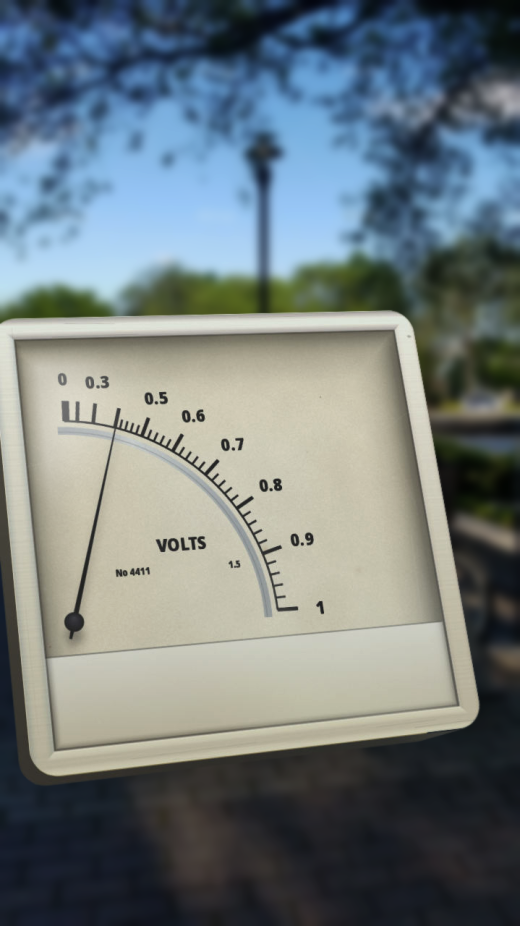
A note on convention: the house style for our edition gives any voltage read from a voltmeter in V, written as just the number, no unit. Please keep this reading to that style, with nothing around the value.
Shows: 0.4
